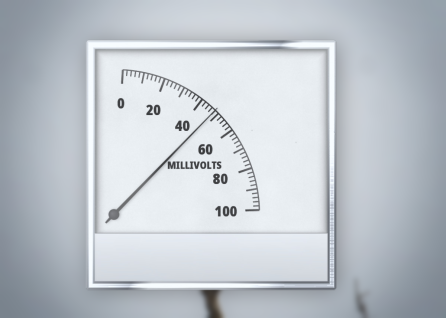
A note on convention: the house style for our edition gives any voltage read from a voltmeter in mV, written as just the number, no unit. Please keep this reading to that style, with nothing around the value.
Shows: 48
